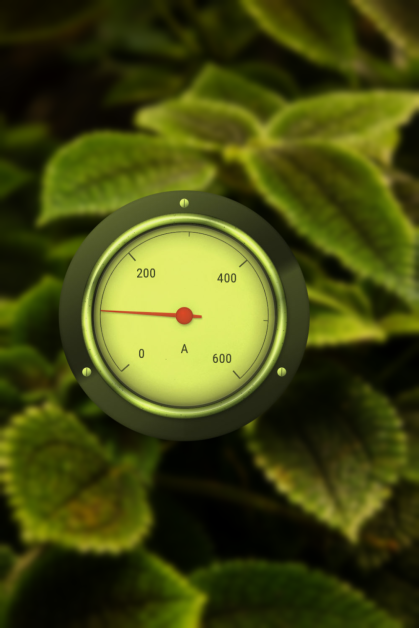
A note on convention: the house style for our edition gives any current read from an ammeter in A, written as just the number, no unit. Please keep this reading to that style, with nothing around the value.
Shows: 100
